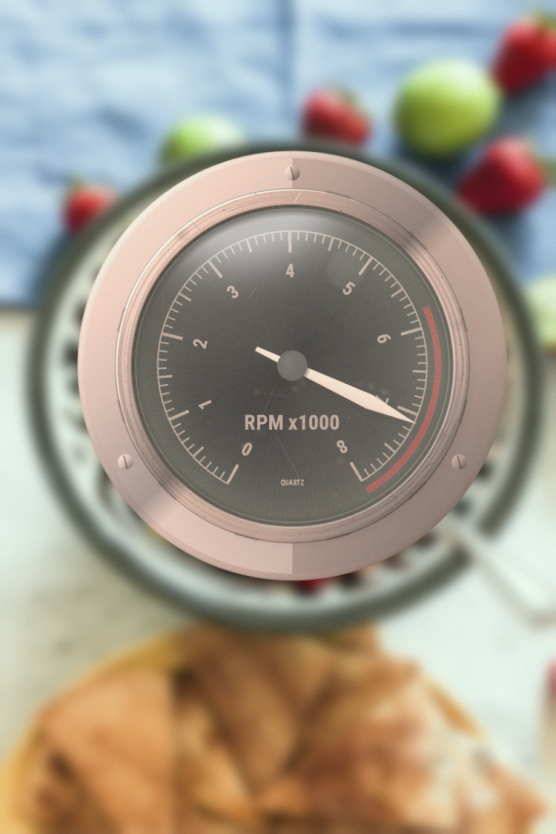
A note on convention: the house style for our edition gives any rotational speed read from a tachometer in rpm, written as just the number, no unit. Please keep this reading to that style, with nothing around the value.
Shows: 7100
